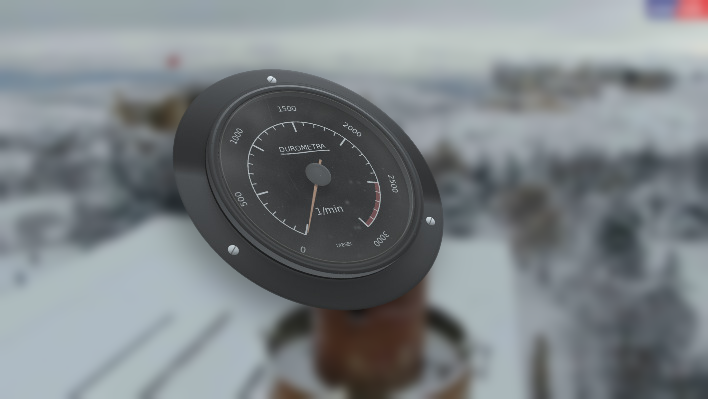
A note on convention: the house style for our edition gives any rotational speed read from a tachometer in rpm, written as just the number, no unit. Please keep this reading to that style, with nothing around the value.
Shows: 0
